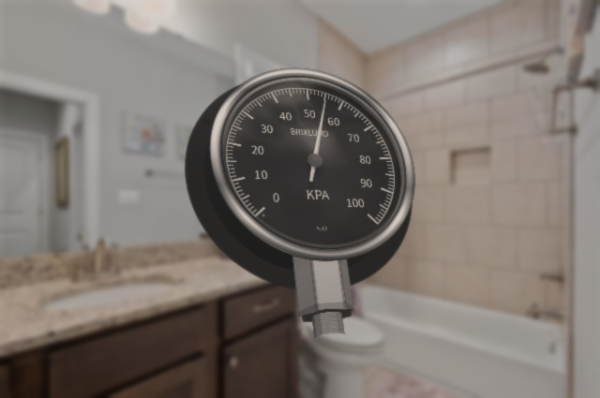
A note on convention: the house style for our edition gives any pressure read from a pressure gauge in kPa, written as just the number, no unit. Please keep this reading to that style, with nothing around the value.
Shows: 55
